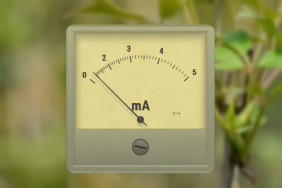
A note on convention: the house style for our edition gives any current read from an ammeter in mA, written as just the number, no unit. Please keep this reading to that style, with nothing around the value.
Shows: 1
